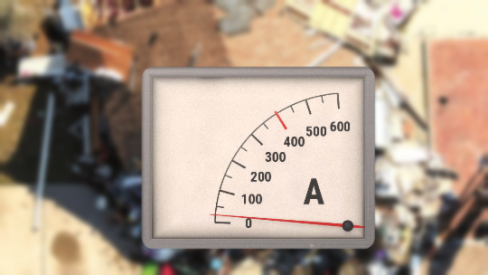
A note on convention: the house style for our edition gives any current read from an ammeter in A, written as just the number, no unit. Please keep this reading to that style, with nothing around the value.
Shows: 25
